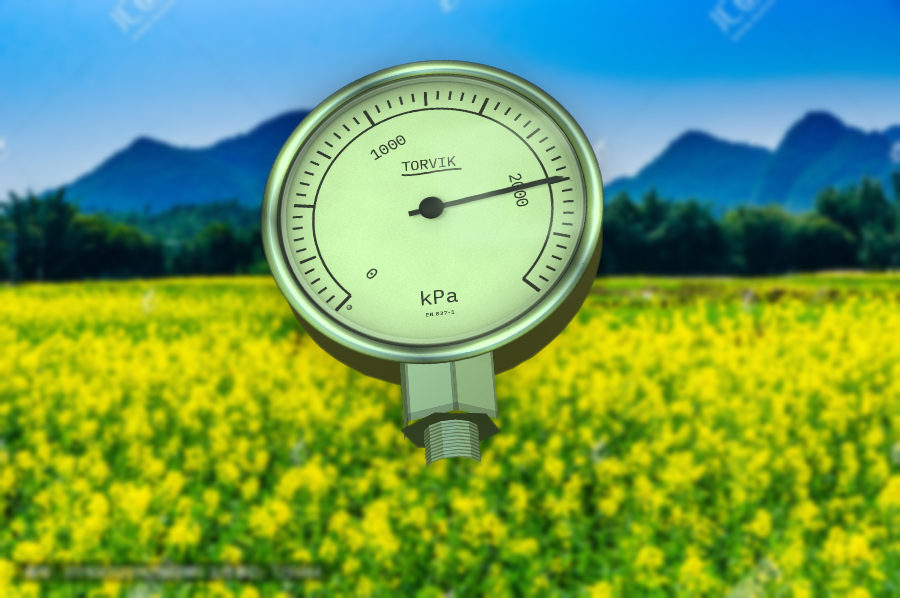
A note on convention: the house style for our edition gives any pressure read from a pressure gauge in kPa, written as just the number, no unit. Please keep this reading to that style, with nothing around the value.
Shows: 2000
